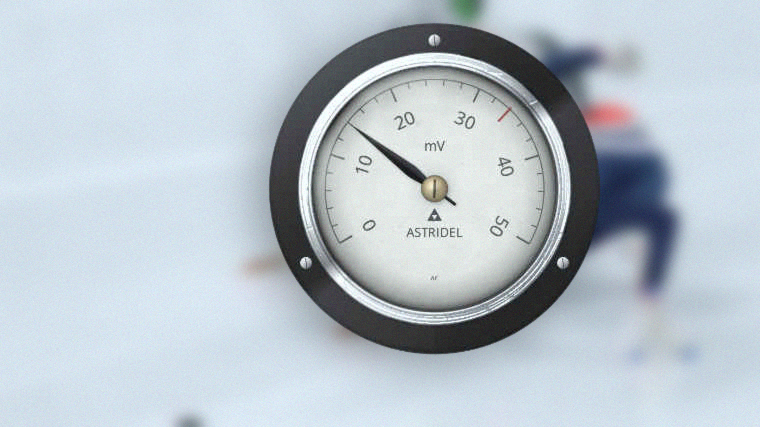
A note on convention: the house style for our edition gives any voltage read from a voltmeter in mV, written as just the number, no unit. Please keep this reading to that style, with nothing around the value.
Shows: 14
